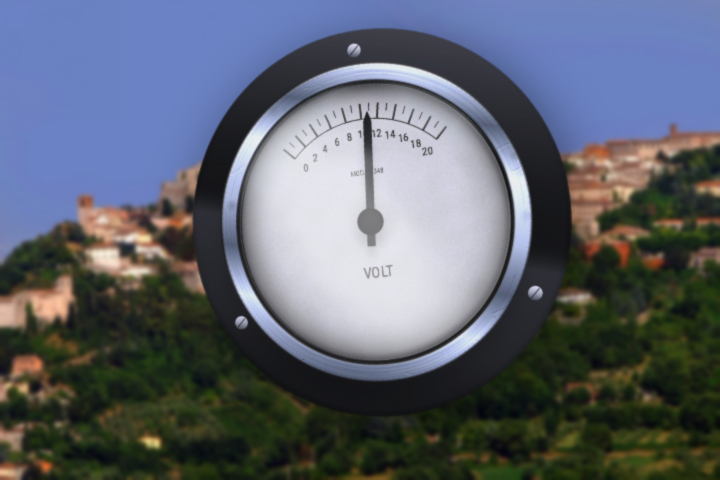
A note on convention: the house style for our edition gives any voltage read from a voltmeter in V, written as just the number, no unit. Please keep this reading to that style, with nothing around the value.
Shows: 11
